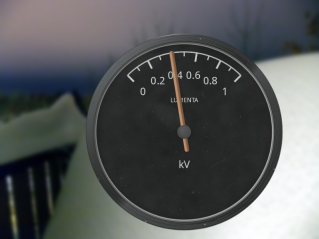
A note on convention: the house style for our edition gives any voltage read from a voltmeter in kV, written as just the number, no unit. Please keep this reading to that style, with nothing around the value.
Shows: 0.4
